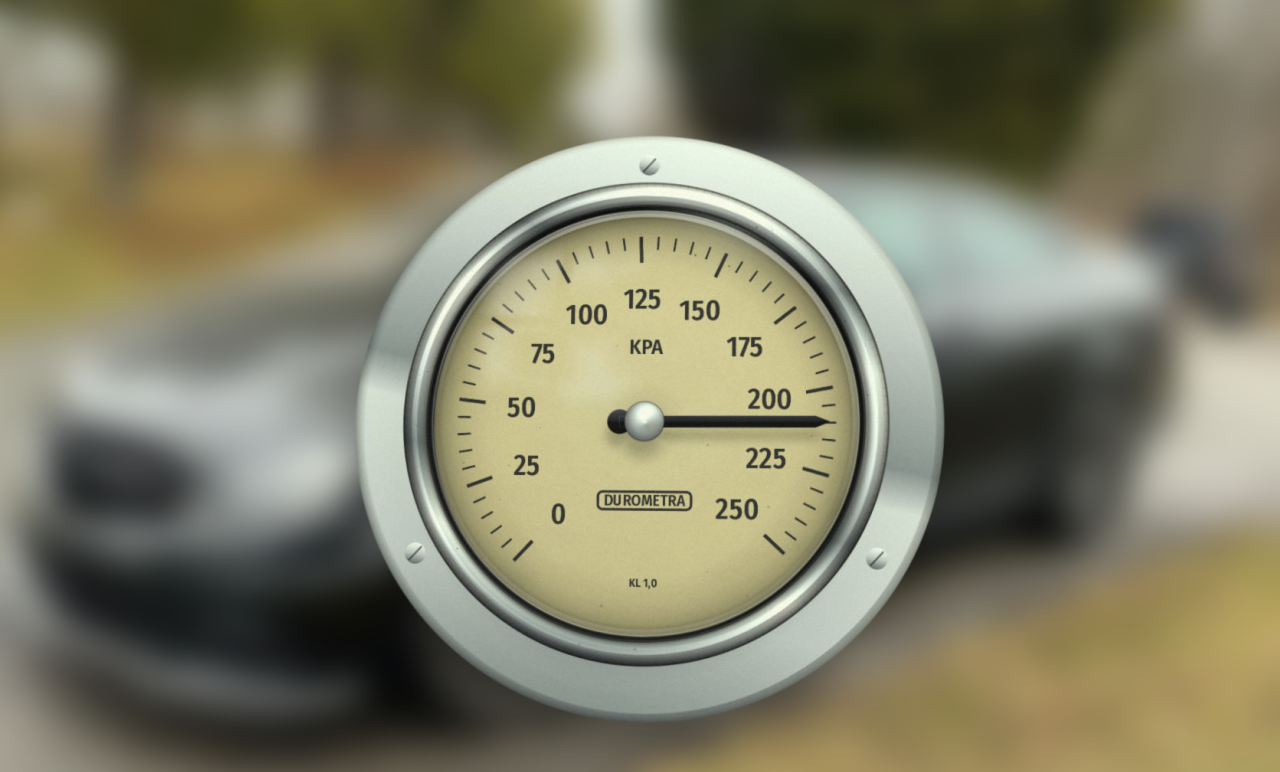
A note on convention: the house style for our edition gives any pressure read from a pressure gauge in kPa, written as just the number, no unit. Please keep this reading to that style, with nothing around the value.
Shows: 210
